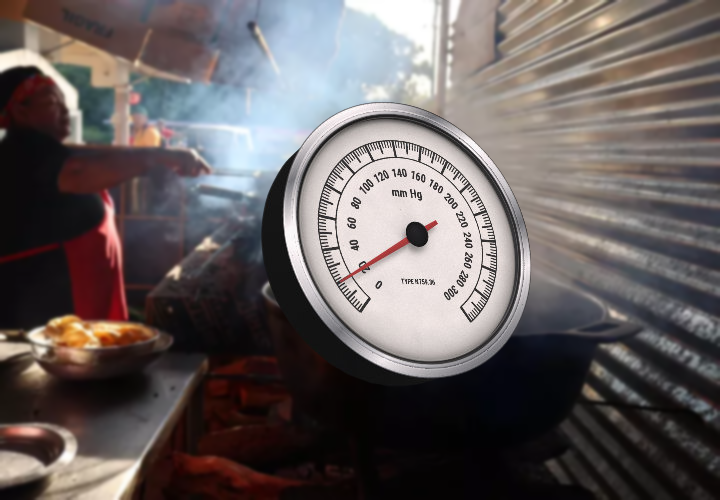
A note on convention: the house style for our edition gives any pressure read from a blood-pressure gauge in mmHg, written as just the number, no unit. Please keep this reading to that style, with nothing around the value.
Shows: 20
